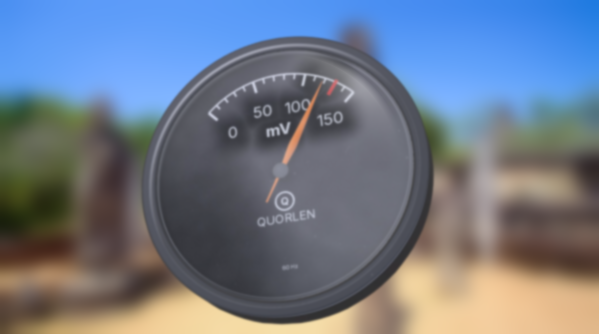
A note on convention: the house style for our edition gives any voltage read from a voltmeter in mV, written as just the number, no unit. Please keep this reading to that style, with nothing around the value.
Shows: 120
